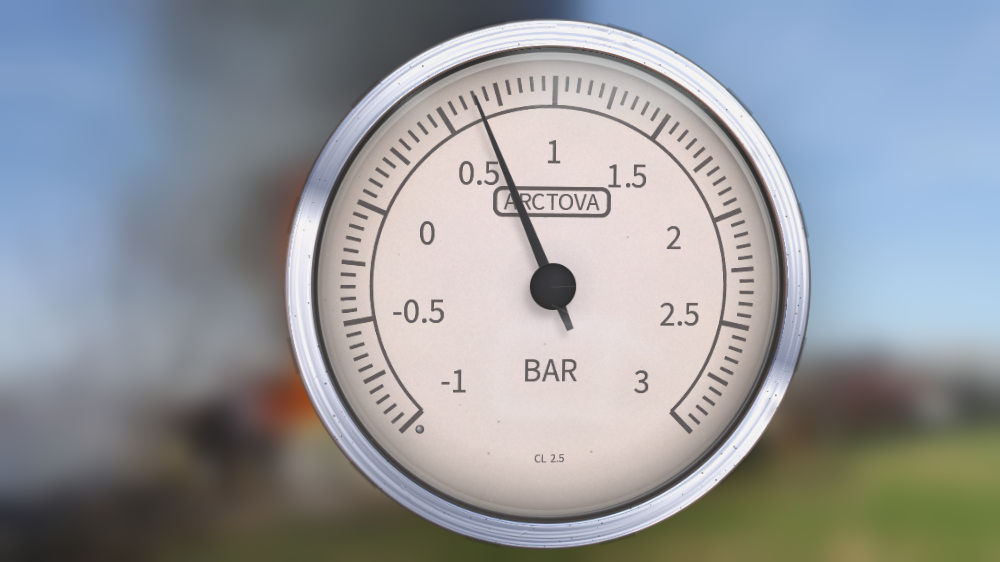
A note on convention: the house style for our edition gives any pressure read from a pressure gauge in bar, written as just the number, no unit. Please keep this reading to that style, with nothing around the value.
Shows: 0.65
